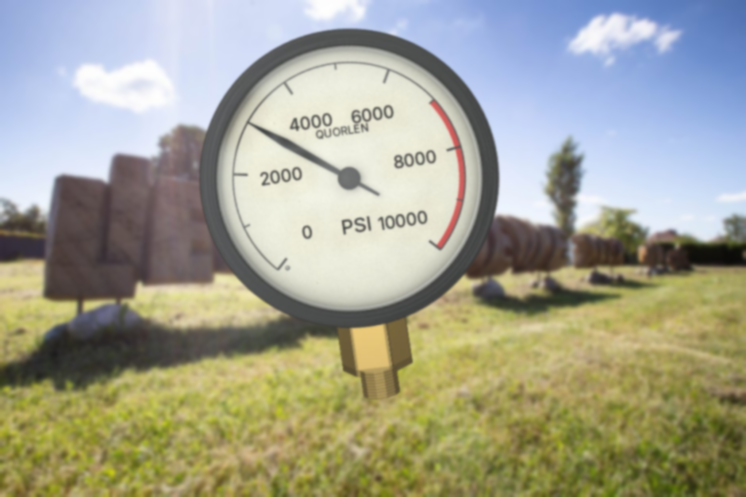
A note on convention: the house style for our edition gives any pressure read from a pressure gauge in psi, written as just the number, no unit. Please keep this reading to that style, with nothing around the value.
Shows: 3000
